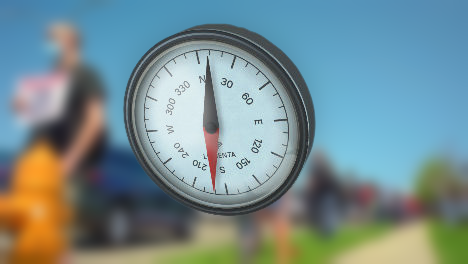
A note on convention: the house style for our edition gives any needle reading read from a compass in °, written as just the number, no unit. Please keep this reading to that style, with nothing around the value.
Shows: 190
